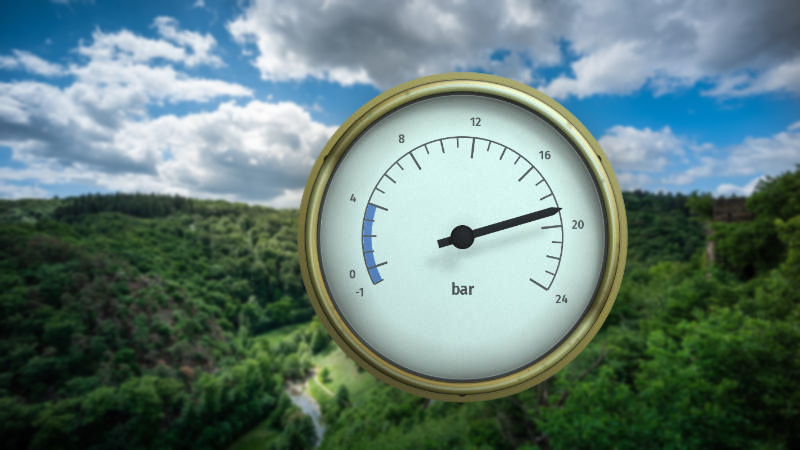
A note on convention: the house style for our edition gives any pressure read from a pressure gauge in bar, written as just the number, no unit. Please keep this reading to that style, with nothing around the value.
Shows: 19
